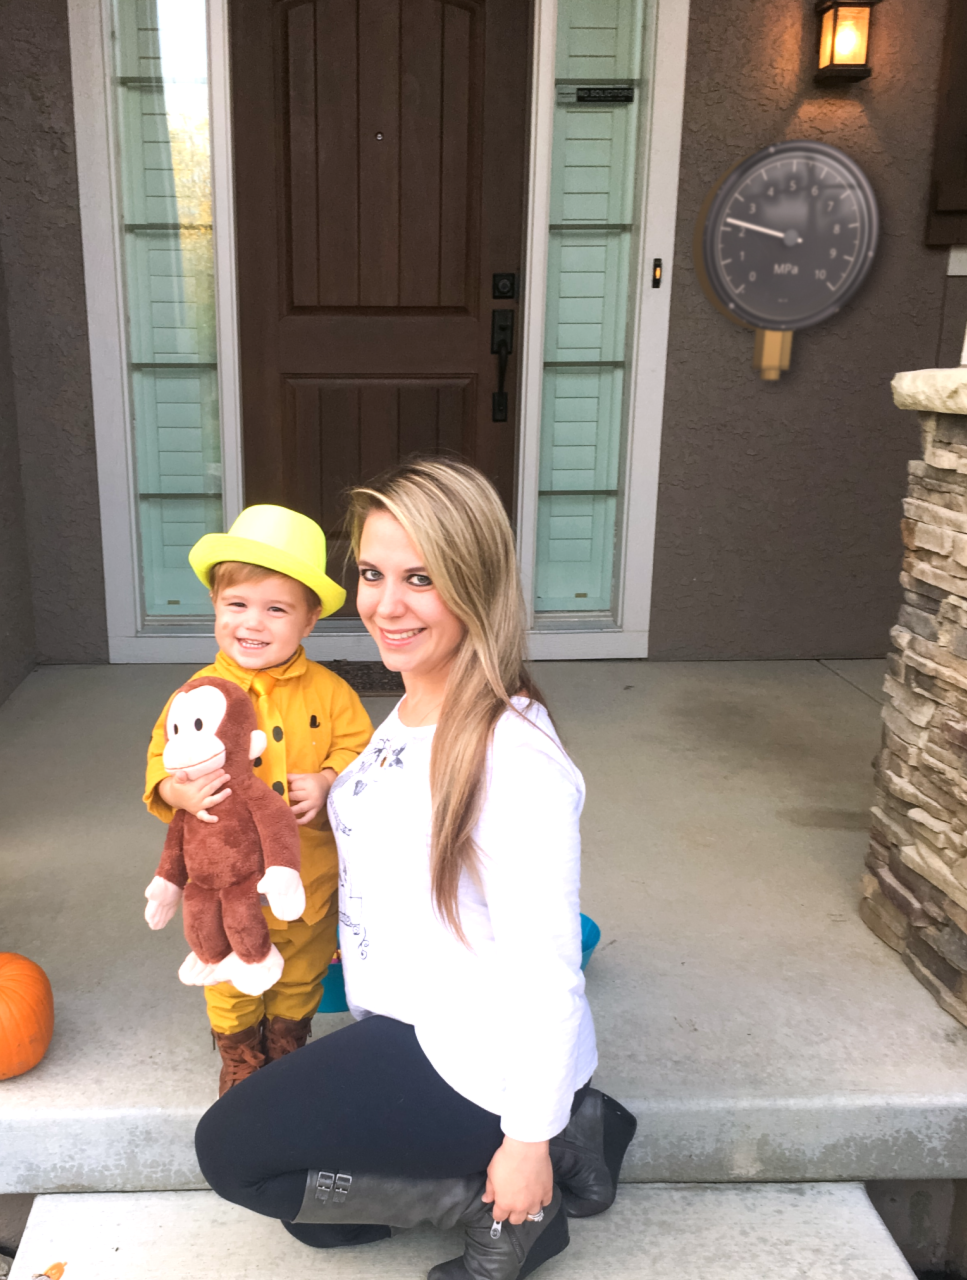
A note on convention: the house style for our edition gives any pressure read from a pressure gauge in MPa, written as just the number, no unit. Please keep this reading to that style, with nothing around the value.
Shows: 2.25
